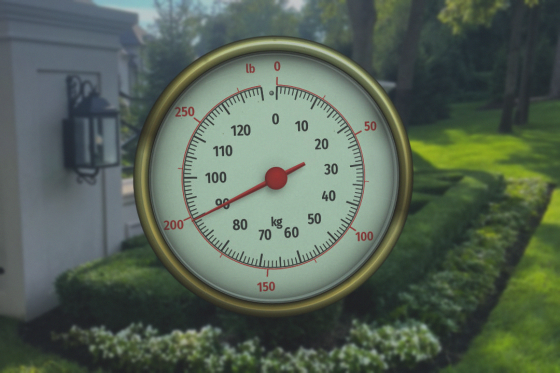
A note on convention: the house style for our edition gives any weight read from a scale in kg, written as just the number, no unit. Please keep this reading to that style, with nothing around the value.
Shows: 90
